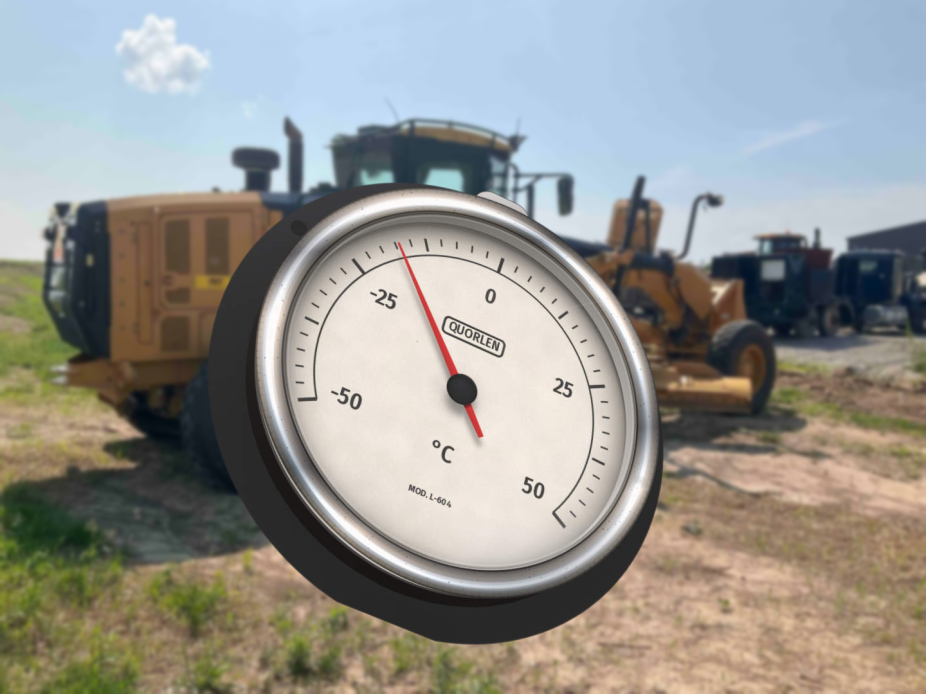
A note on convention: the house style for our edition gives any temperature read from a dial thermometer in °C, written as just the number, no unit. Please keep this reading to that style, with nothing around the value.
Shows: -17.5
